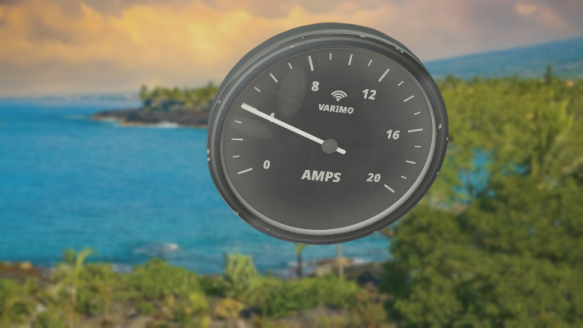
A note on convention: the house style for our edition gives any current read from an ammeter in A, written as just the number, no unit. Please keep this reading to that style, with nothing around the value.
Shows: 4
